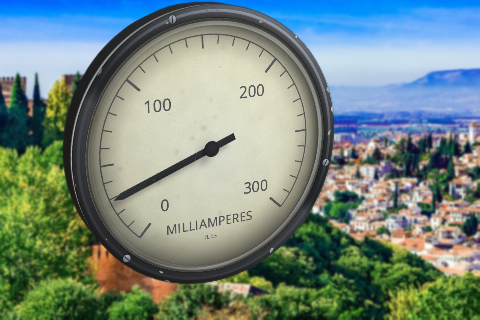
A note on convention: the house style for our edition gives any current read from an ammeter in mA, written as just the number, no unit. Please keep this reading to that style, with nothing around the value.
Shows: 30
